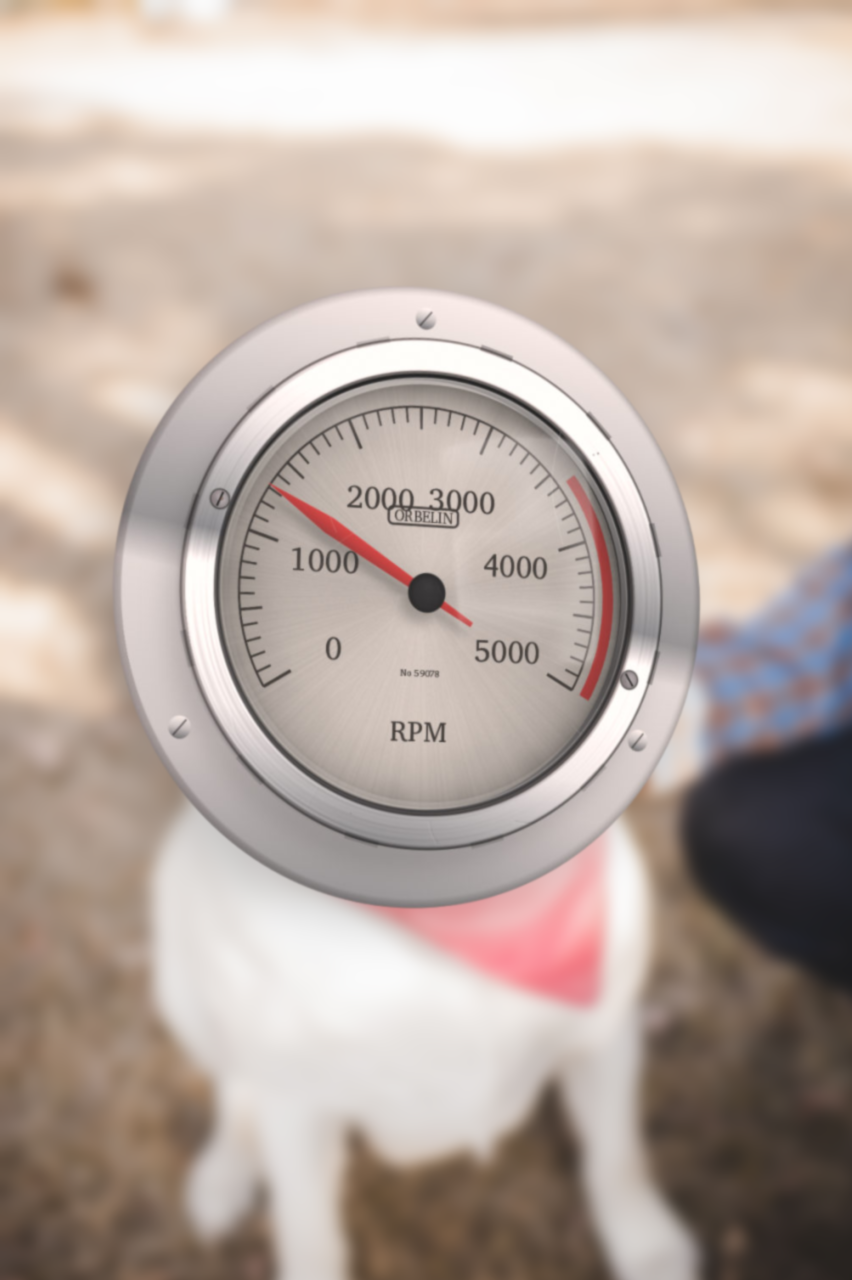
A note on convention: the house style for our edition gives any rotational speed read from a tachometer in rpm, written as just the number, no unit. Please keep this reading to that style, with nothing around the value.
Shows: 1300
